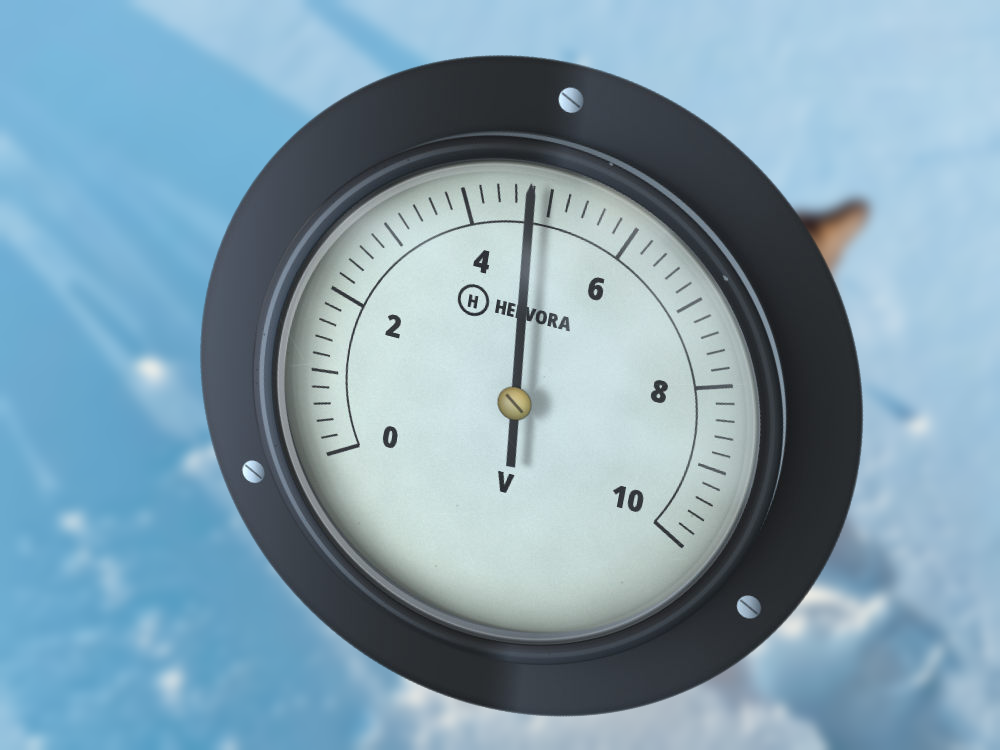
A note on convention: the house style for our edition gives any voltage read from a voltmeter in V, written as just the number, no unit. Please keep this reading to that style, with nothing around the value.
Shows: 4.8
